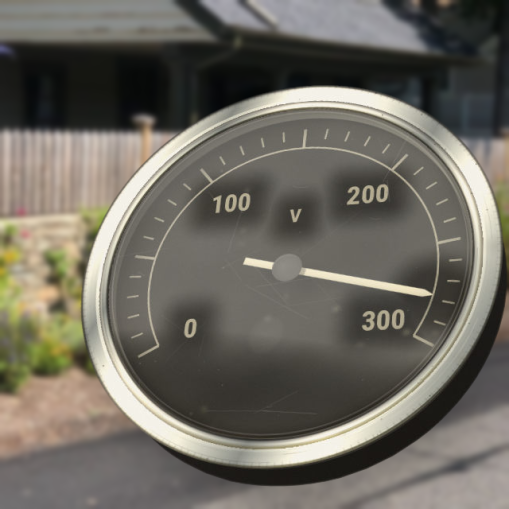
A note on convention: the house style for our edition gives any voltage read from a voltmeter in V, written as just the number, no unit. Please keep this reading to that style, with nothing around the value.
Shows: 280
